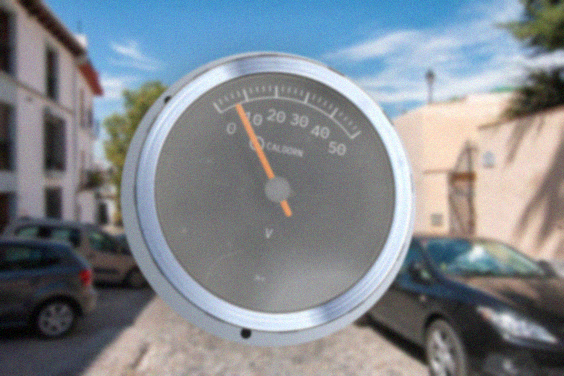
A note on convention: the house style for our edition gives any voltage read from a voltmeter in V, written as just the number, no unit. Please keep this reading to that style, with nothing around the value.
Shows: 6
